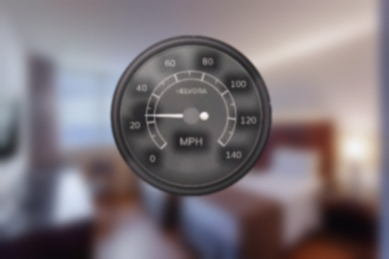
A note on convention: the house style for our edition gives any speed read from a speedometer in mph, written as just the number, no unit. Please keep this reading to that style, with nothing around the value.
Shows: 25
